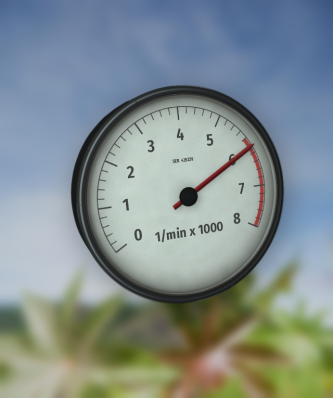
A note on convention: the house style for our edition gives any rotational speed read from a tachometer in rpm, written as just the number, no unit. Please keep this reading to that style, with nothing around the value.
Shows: 6000
